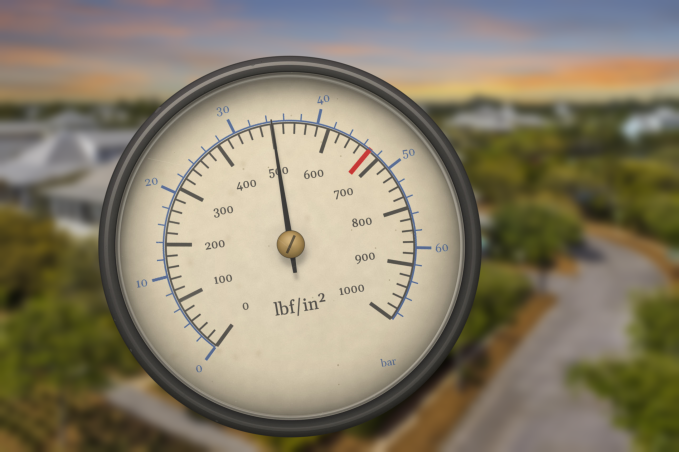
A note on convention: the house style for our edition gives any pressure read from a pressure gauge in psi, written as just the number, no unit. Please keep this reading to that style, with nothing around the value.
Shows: 500
